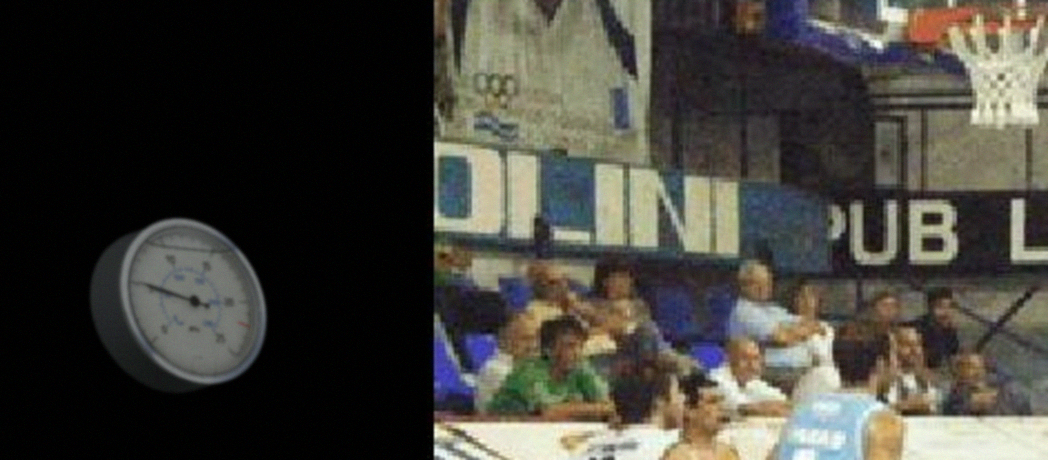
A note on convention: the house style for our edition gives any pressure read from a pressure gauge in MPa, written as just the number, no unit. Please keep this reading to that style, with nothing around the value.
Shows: 5
